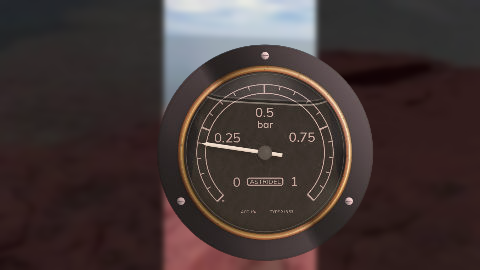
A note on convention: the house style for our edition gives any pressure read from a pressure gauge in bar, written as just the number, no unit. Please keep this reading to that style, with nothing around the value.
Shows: 0.2
